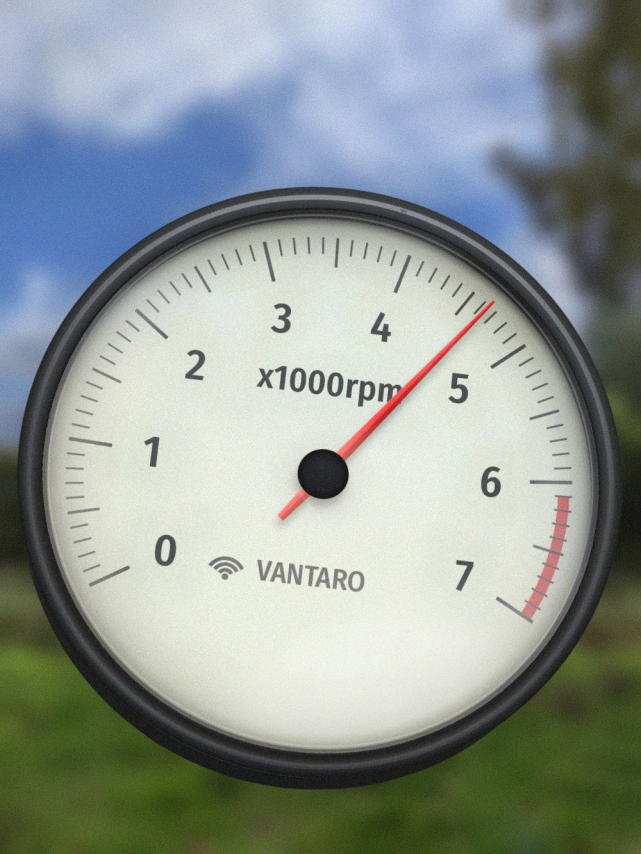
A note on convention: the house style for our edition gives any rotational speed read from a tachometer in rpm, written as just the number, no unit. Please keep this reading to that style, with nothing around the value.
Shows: 4650
